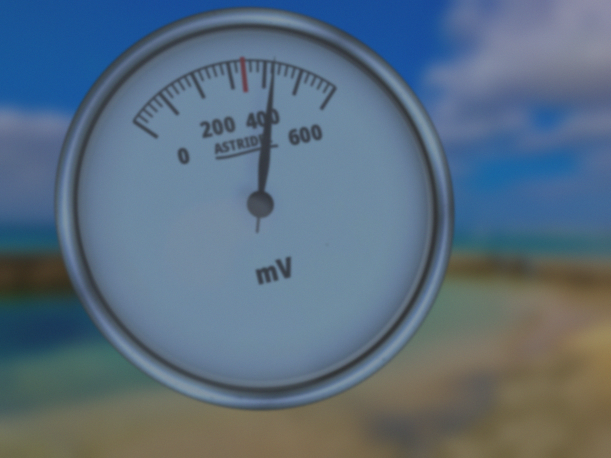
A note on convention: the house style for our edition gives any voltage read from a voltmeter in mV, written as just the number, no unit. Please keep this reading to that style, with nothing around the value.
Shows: 420
